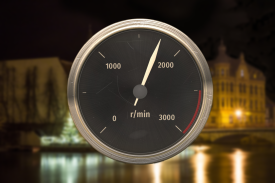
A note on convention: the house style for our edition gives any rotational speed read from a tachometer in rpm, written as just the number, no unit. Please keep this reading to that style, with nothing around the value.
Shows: 1750
